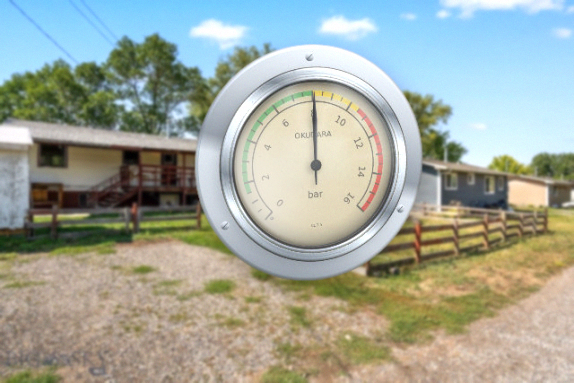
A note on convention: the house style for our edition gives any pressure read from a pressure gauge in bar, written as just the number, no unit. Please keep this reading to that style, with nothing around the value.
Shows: 8
